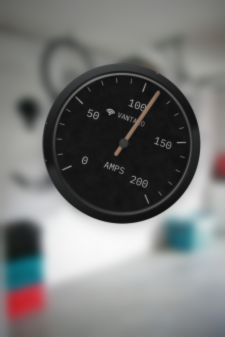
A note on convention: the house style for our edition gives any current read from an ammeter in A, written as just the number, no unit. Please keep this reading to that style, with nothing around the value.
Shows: 110
